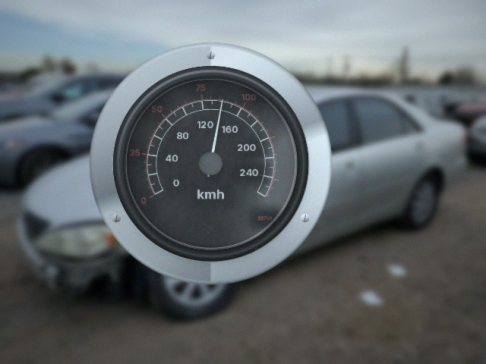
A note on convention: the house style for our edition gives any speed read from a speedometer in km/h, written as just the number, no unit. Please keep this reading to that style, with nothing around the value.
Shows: 140
